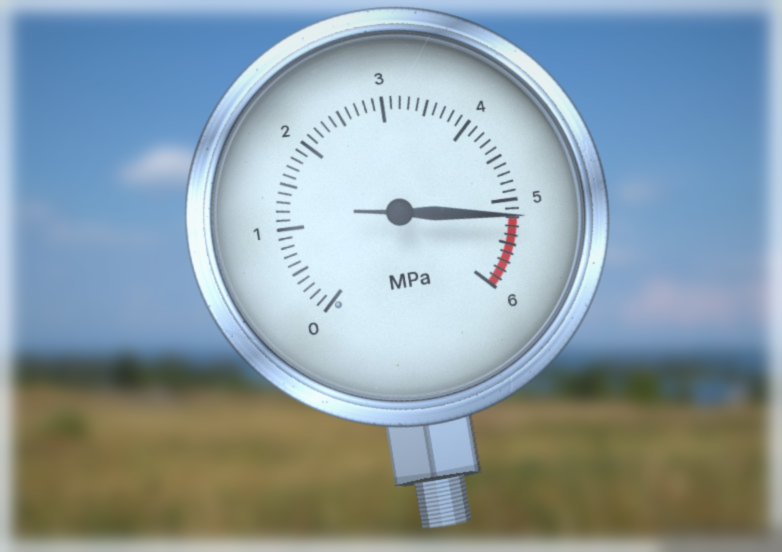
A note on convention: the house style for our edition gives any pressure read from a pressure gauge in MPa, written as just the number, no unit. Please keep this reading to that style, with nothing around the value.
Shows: 5.2
